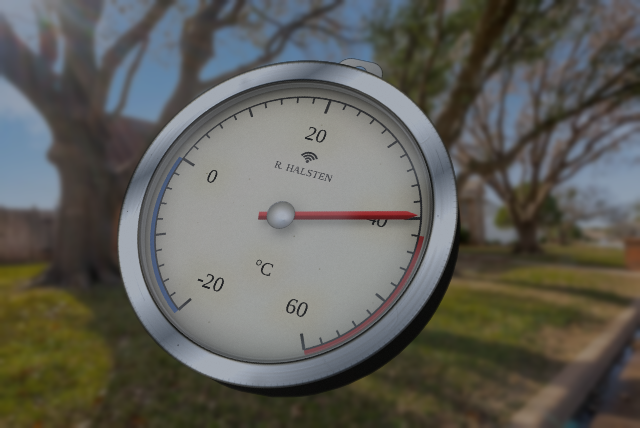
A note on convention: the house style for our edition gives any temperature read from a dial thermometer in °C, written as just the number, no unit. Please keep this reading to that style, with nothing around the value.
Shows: 40
